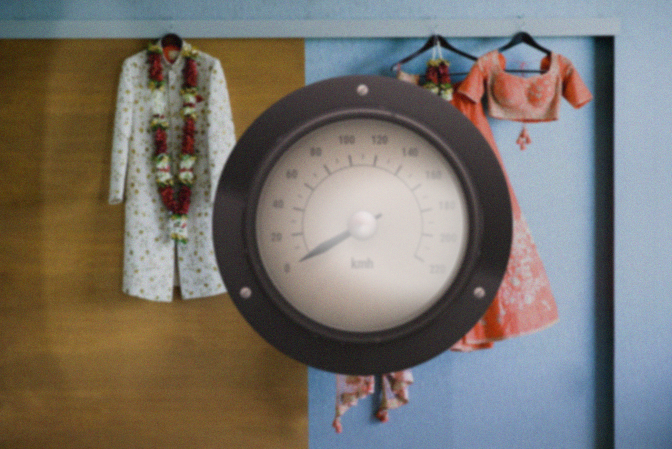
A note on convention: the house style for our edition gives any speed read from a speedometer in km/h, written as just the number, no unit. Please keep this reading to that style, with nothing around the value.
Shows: 0
